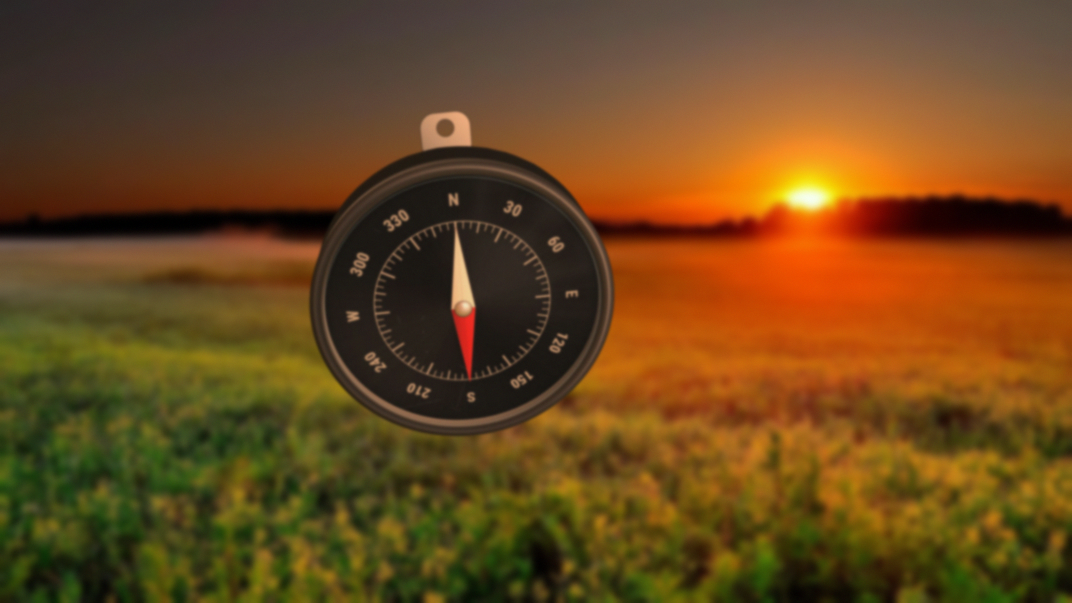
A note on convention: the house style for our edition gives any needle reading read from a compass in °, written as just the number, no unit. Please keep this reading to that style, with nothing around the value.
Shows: 180
